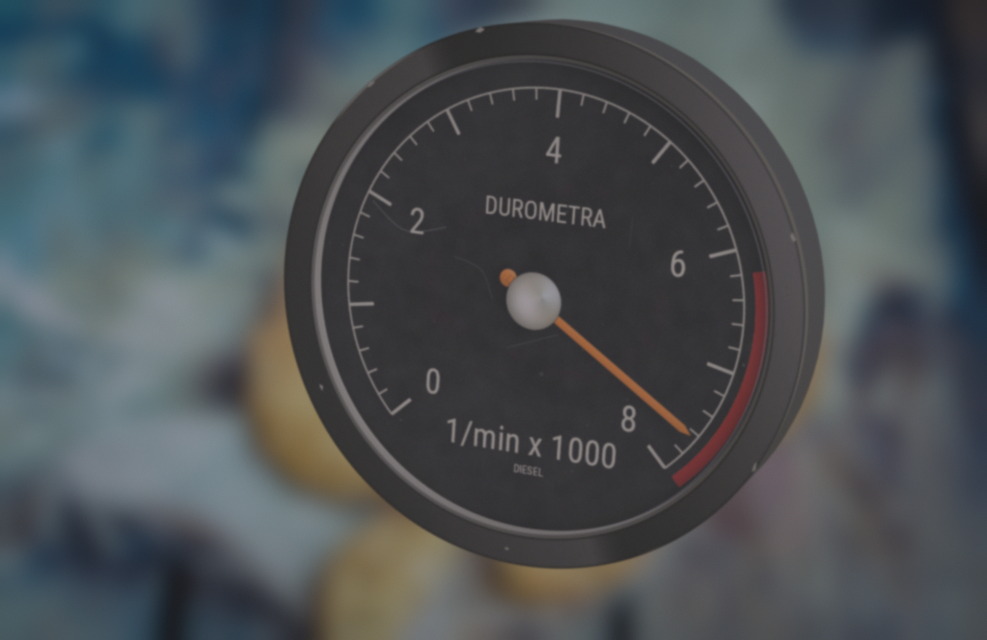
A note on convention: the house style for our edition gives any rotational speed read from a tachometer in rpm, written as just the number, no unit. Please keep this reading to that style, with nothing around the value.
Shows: 7600
